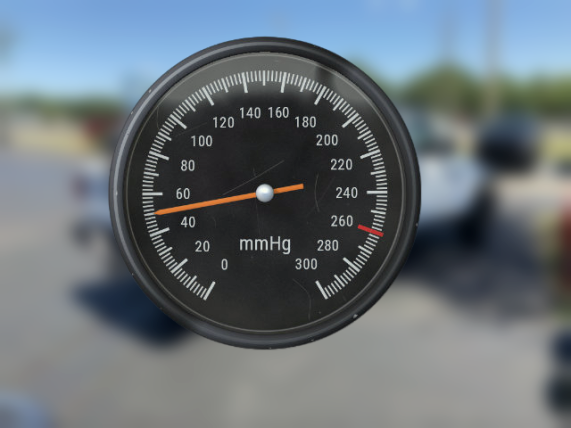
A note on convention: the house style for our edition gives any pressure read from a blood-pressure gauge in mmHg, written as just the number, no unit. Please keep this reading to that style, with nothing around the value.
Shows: 50
